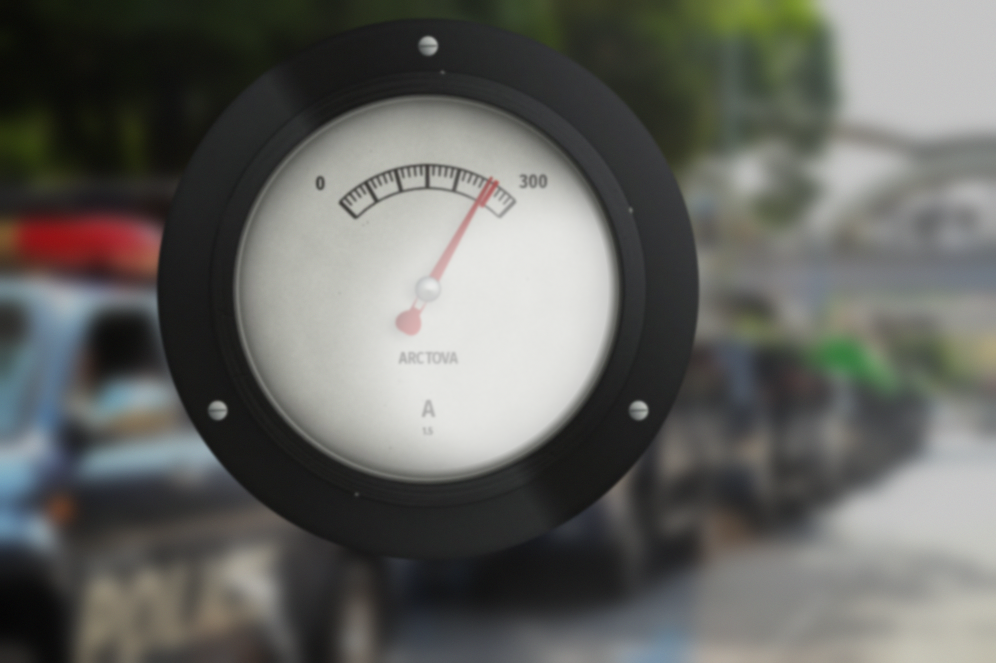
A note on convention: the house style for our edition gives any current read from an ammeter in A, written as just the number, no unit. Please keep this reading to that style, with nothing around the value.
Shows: 250
